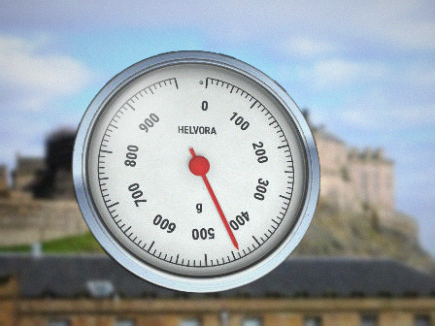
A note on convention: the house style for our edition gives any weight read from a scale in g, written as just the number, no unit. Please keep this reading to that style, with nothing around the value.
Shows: 440
